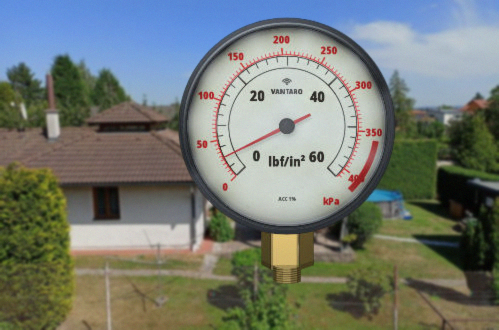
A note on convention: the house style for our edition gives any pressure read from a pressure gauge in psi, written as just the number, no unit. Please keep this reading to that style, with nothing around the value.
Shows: 4
